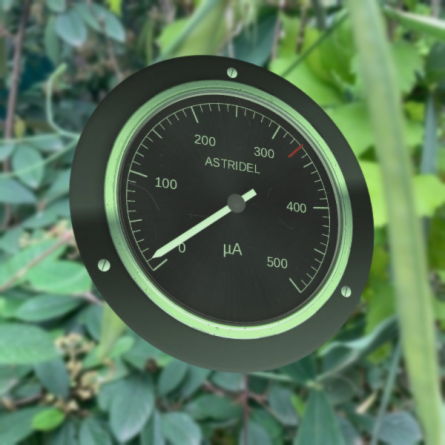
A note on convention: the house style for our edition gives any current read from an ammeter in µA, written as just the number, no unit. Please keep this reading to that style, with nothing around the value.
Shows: 10
